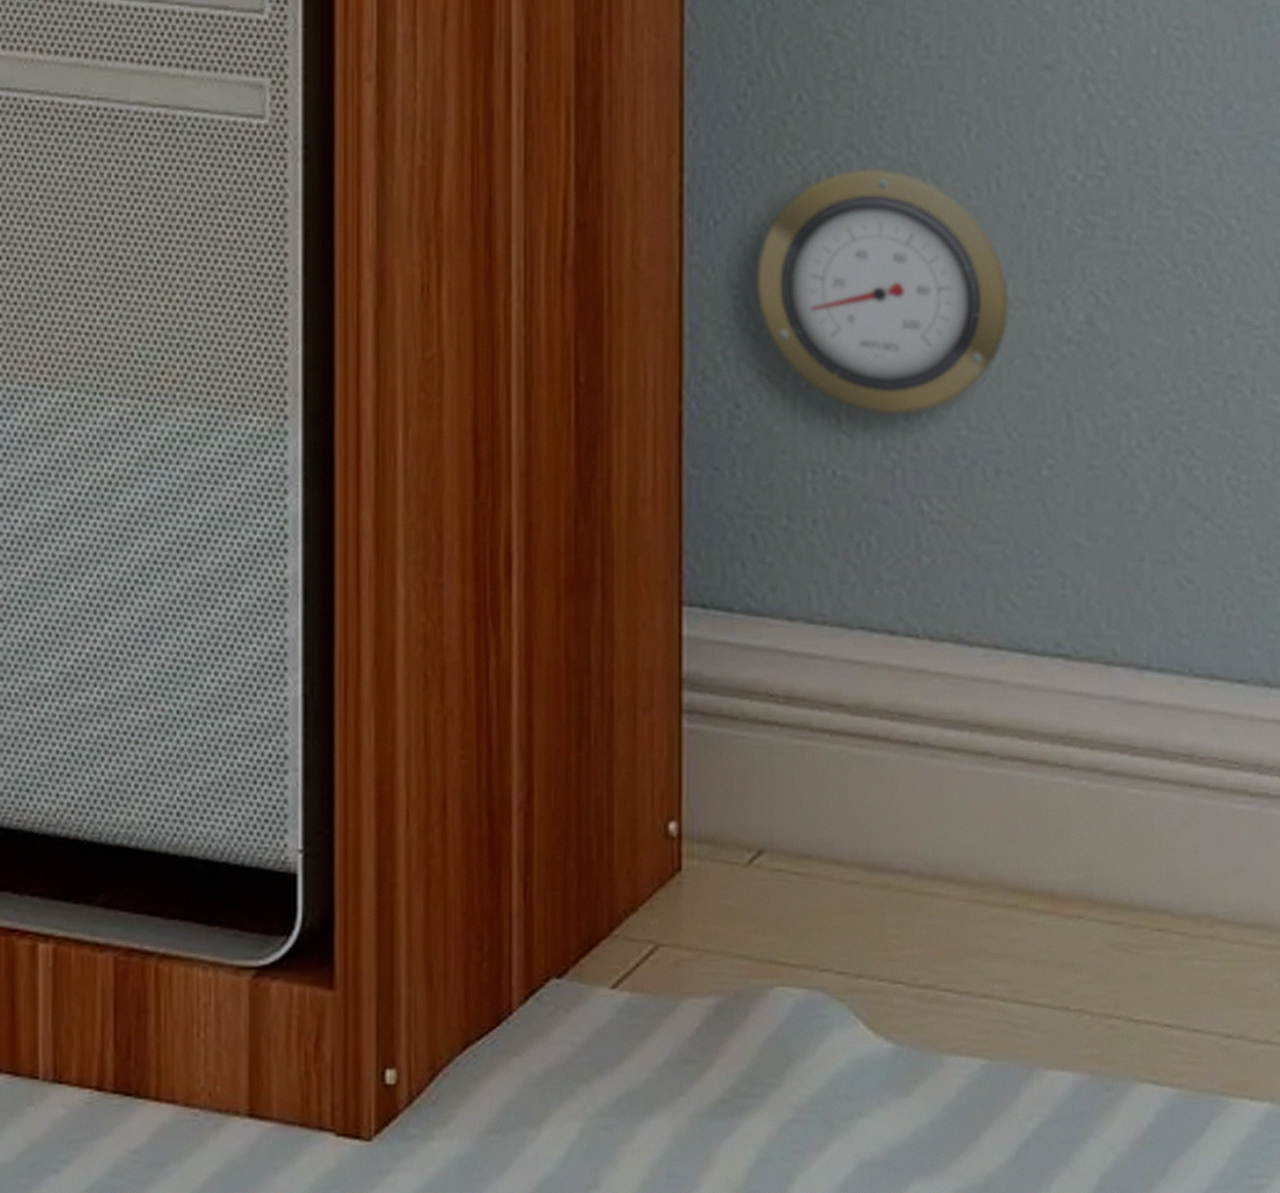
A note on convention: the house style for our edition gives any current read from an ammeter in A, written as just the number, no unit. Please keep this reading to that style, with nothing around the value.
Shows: 10
